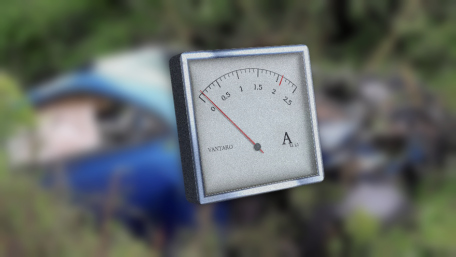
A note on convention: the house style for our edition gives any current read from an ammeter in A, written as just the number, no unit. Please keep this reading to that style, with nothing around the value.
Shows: 0.1
